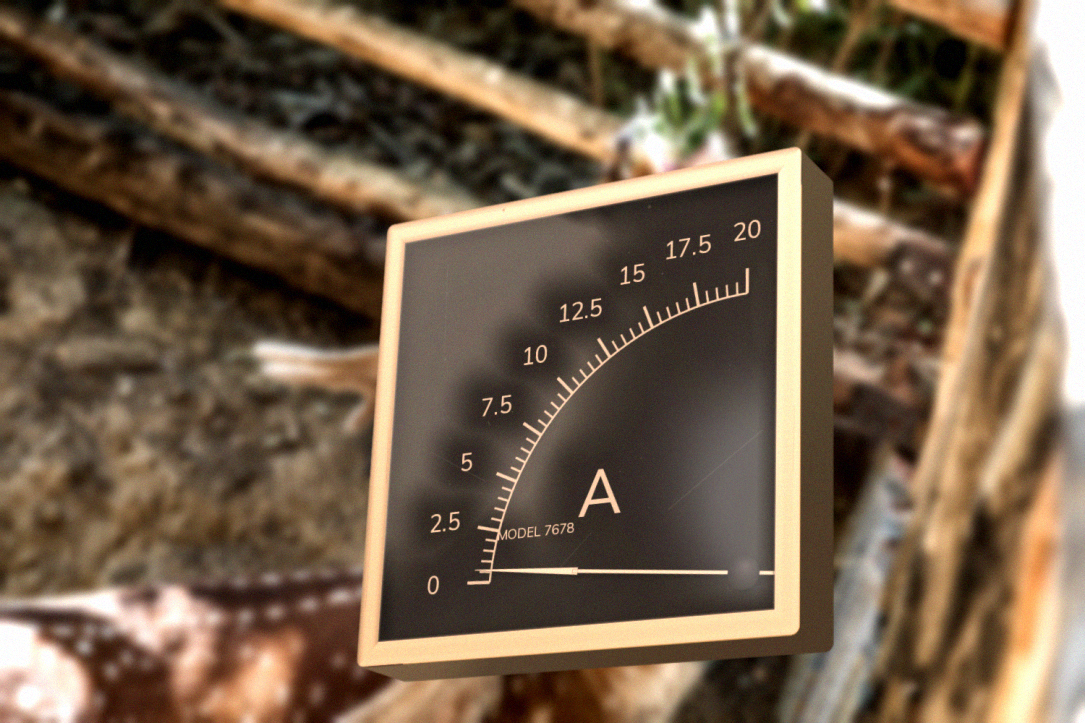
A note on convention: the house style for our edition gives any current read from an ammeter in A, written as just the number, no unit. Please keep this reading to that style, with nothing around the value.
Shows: 0.5
